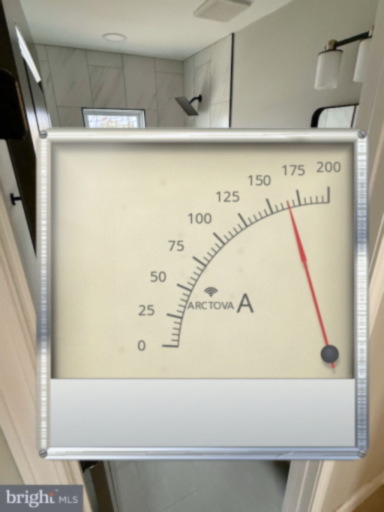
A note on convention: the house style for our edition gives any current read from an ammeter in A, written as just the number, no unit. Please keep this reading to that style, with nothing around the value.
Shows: 165
